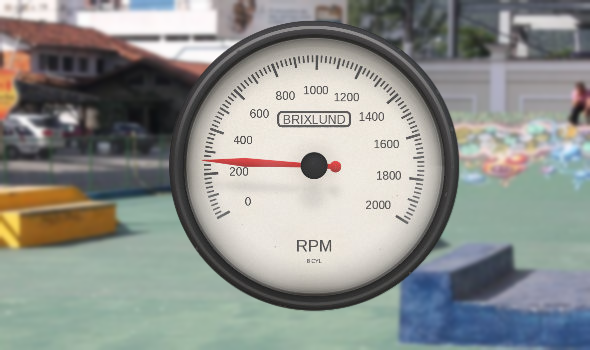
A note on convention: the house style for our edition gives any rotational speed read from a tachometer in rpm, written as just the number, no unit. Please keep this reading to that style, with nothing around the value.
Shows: 260
